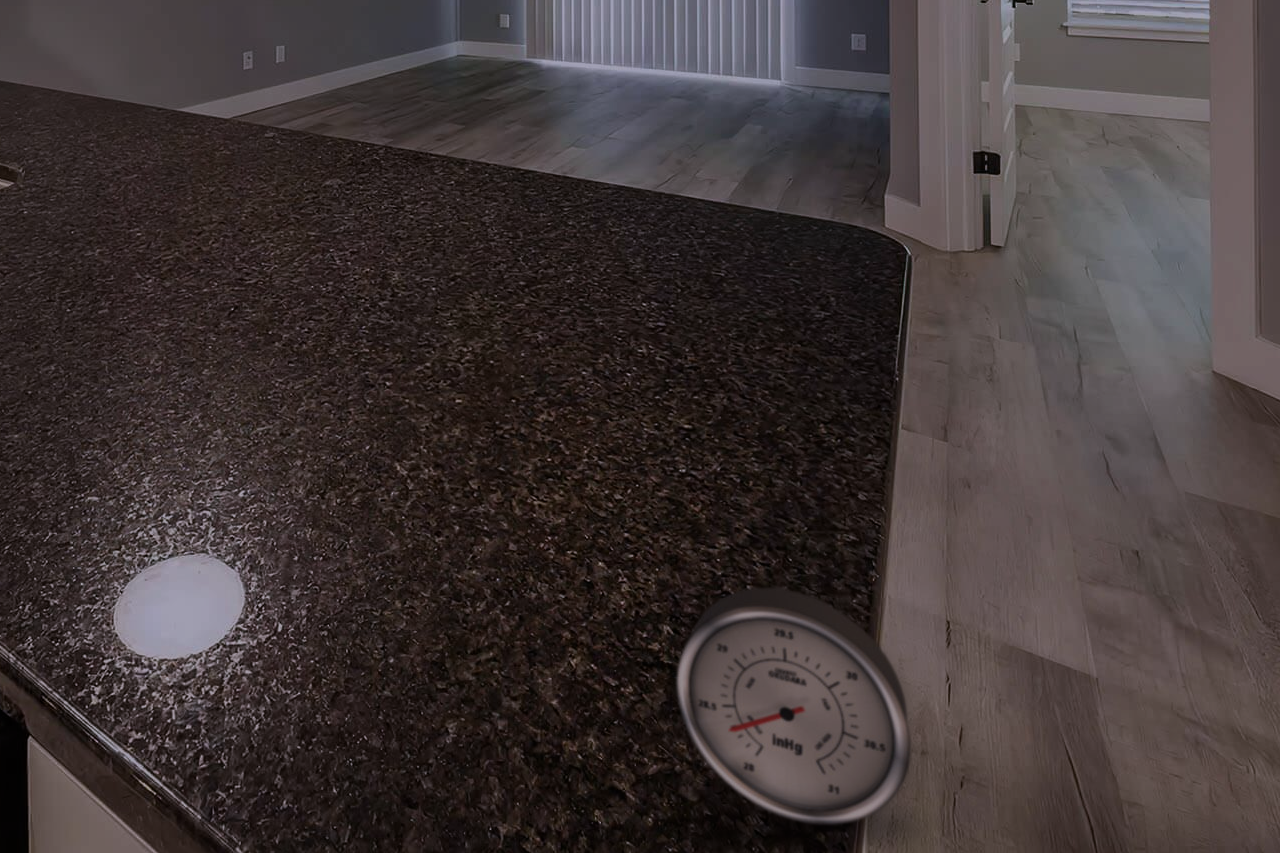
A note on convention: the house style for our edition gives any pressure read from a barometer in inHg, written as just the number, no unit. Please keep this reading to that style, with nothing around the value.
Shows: 28.3
